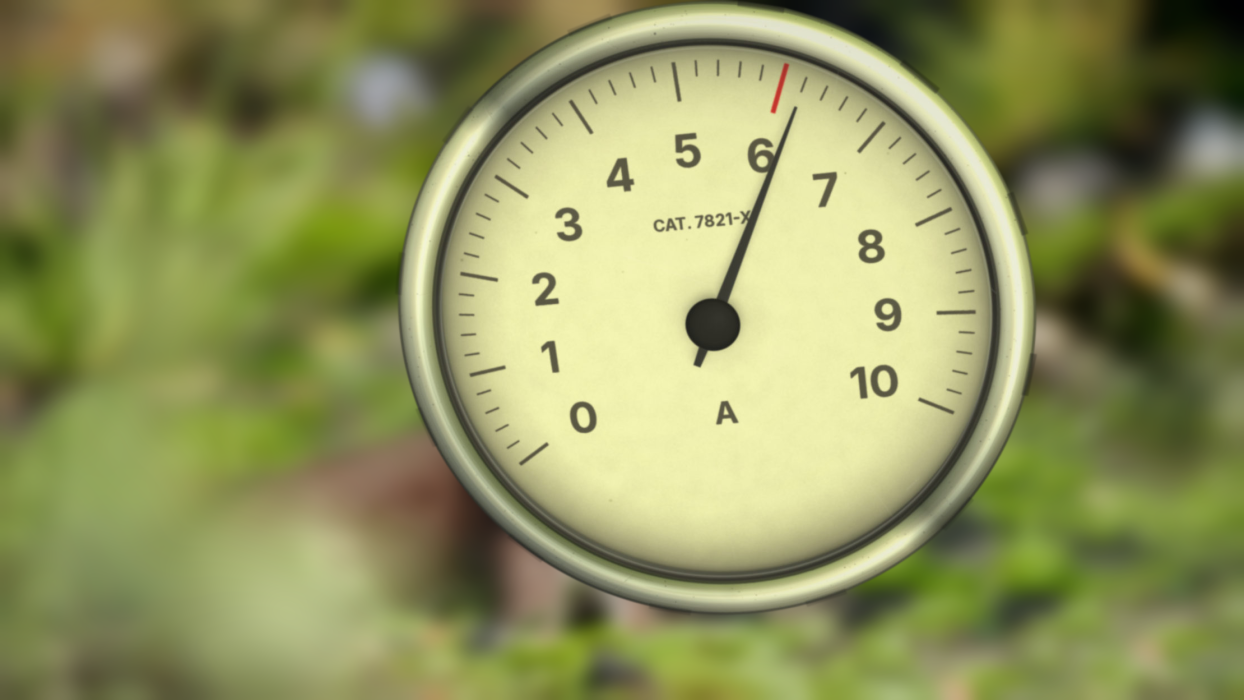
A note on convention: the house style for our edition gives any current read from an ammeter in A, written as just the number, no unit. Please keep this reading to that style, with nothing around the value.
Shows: 6.2
